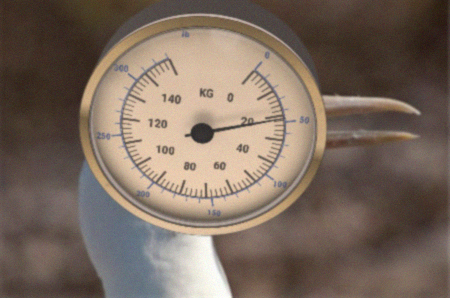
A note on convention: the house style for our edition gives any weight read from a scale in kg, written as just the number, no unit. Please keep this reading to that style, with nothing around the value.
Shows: 20
